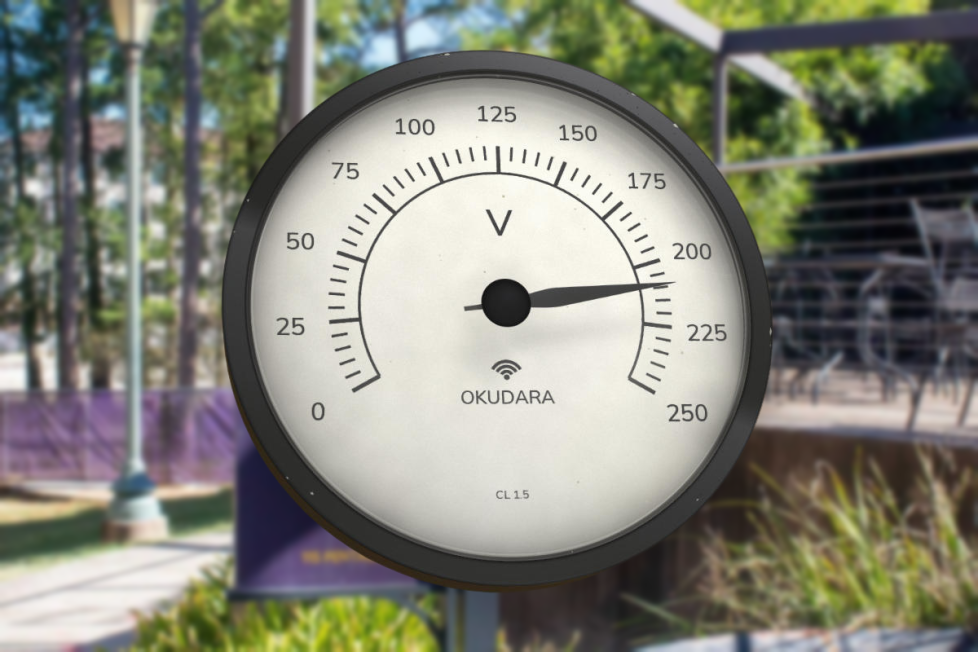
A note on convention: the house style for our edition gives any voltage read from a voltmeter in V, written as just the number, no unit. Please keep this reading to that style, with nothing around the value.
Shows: 210
